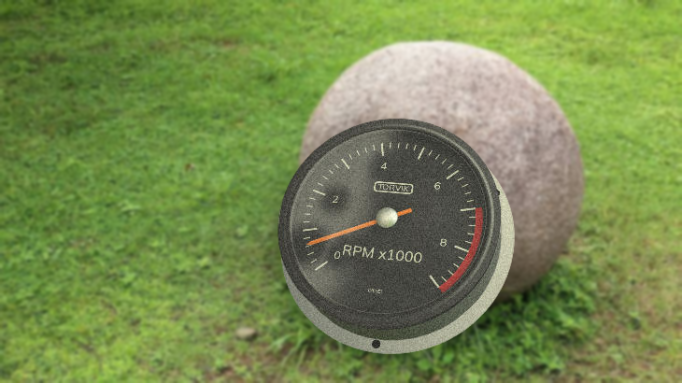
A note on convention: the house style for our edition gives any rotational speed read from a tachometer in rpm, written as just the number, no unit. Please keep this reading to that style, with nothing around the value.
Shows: 600
